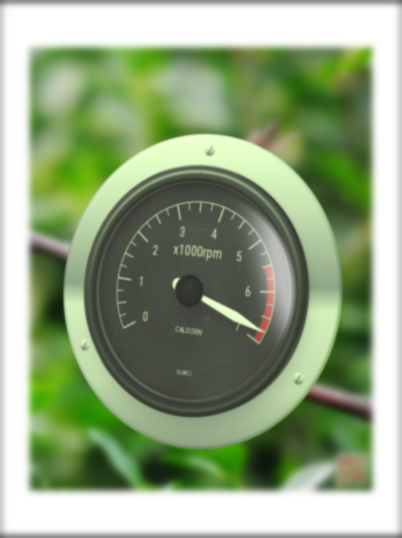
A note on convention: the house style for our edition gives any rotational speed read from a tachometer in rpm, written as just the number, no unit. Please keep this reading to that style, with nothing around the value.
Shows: 6750
